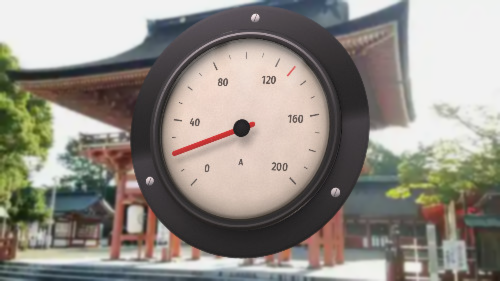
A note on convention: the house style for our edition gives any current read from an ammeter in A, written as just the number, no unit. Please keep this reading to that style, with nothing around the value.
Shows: 20
